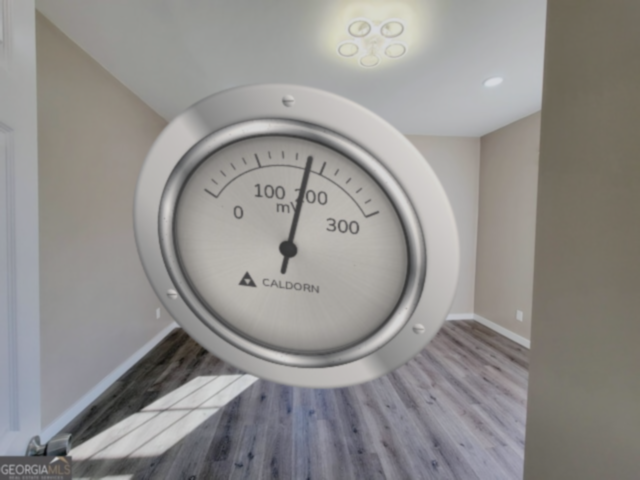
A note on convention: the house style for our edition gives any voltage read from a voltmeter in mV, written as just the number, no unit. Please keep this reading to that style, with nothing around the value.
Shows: 180
